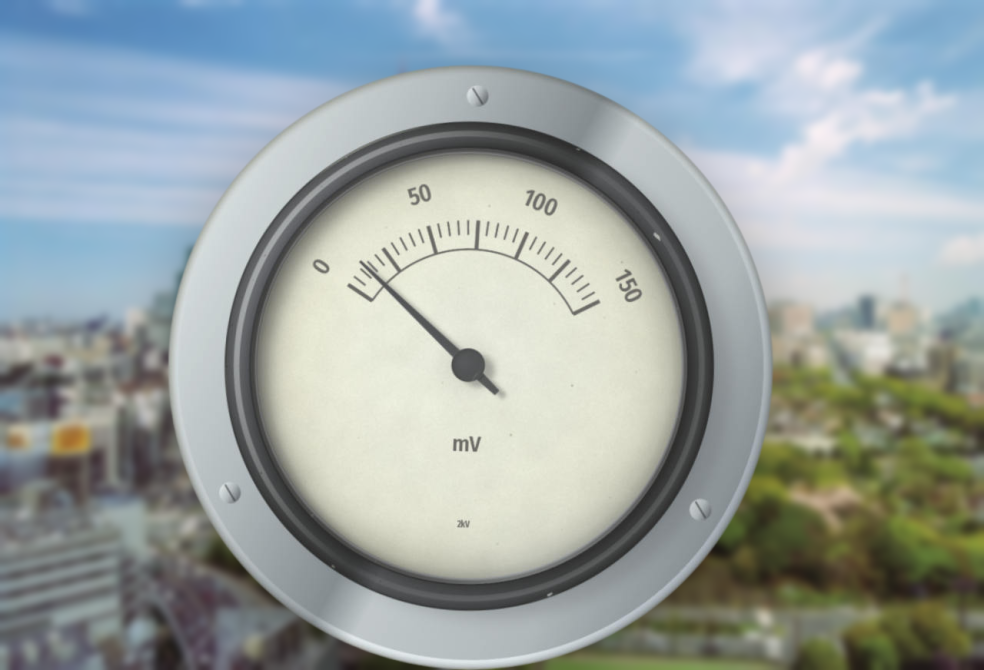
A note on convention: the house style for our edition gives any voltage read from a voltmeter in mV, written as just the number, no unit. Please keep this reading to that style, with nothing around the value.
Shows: 12.5
